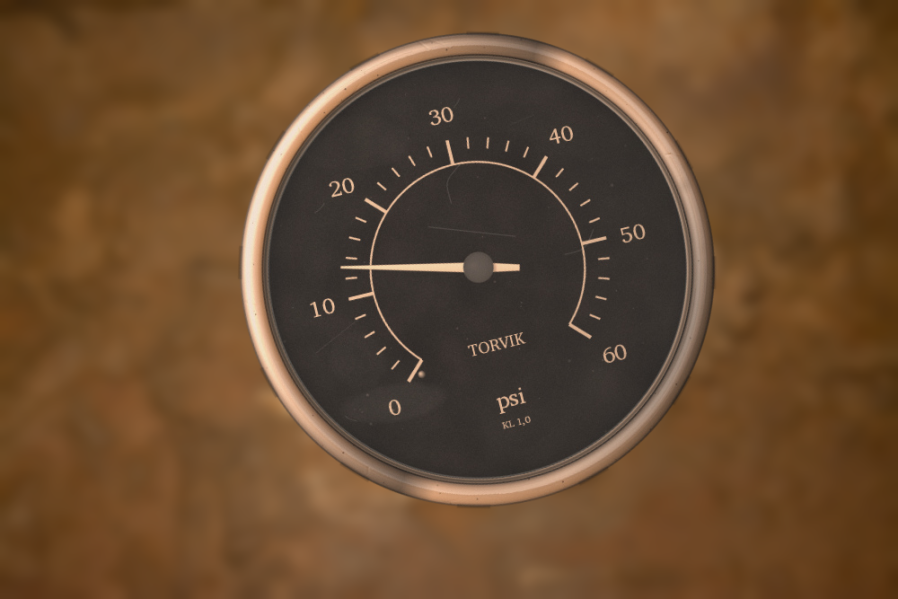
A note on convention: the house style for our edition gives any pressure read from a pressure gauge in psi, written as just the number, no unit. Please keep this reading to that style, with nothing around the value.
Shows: 13
